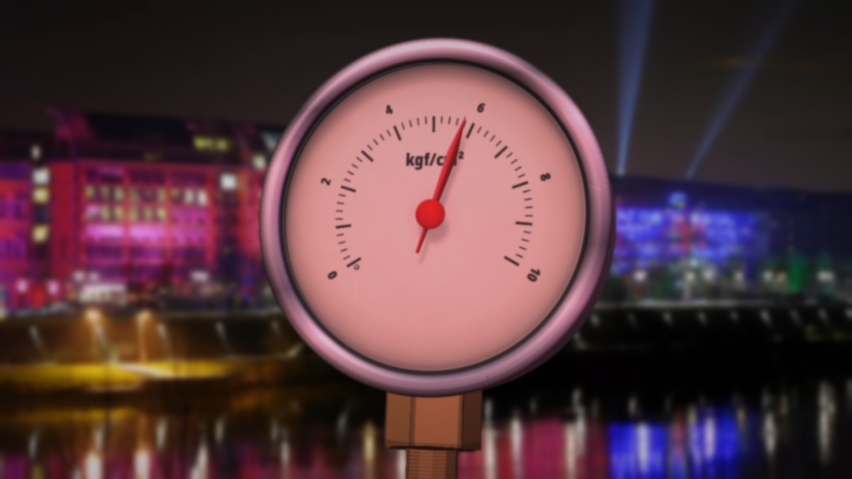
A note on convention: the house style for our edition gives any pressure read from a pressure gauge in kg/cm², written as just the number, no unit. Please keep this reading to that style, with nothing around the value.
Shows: 5.8
